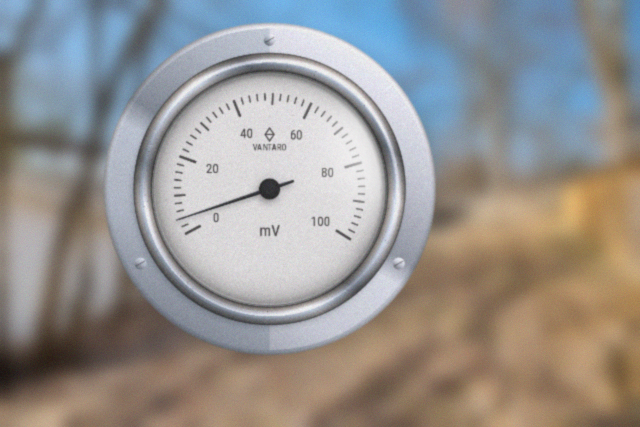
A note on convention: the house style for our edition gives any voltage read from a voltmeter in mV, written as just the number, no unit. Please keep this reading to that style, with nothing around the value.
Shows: 4
